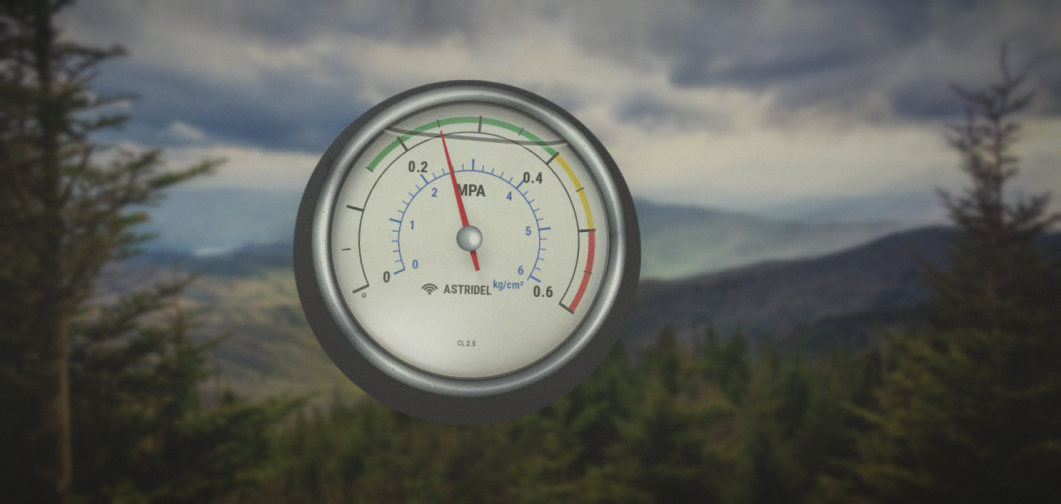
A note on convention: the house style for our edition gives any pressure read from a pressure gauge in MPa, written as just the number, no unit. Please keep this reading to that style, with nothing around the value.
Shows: 0.25
